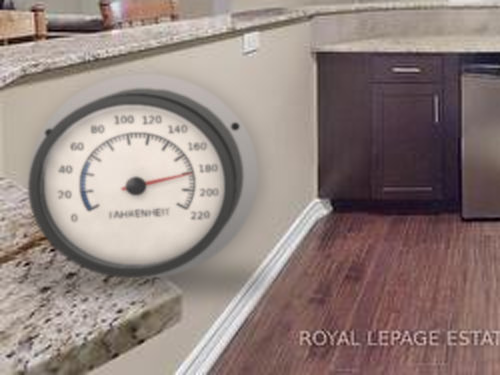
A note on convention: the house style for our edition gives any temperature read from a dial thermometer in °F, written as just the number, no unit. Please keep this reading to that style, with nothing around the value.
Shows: 180
